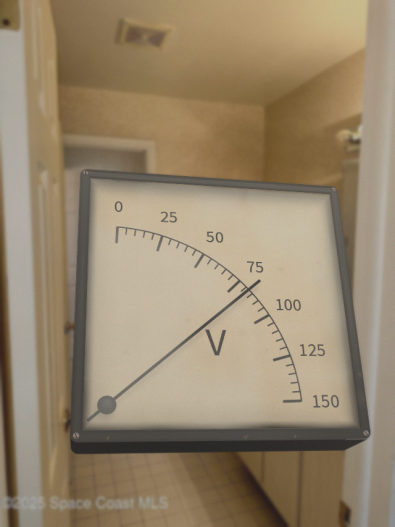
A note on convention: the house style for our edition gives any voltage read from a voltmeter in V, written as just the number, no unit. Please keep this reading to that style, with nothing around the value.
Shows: 82.5
